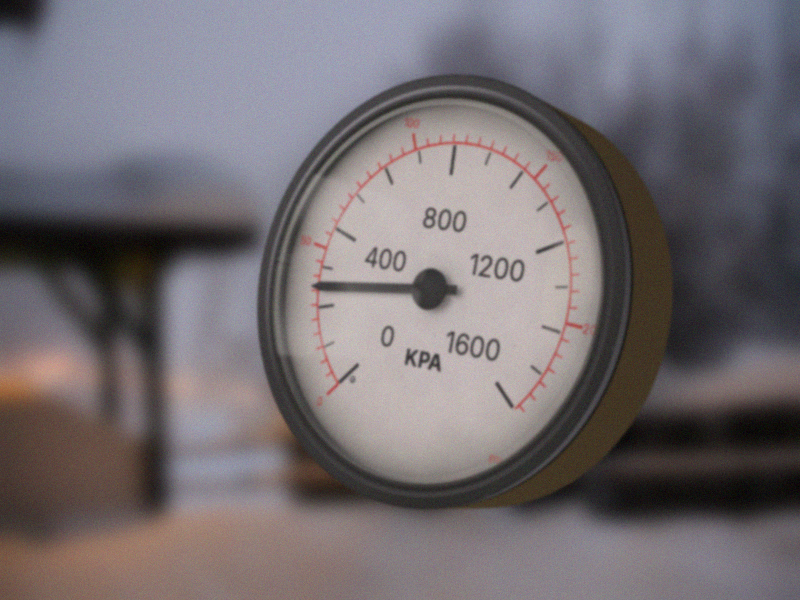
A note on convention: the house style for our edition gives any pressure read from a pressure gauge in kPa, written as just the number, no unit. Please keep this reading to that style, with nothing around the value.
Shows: 250
